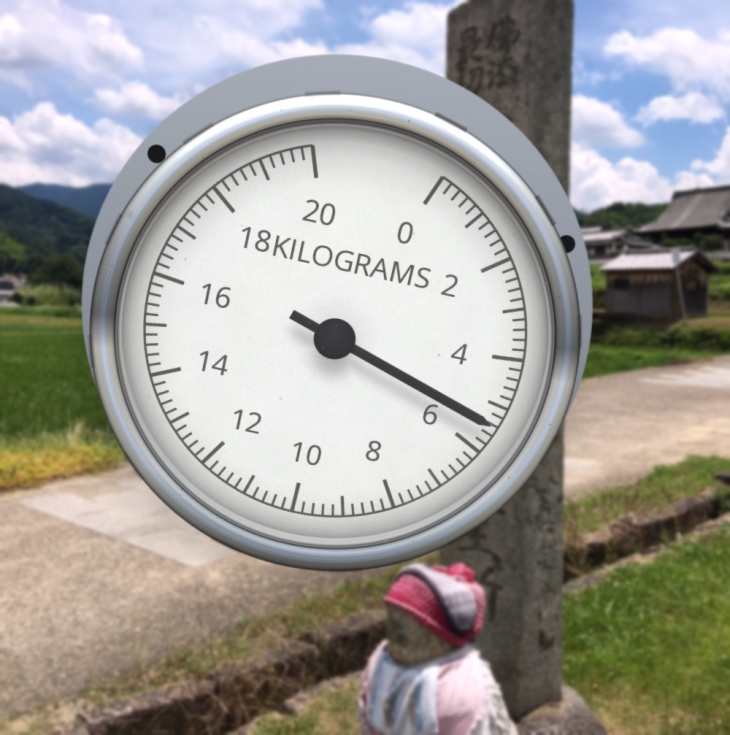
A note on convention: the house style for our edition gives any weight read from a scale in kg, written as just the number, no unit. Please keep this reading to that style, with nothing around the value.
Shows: 5.4
